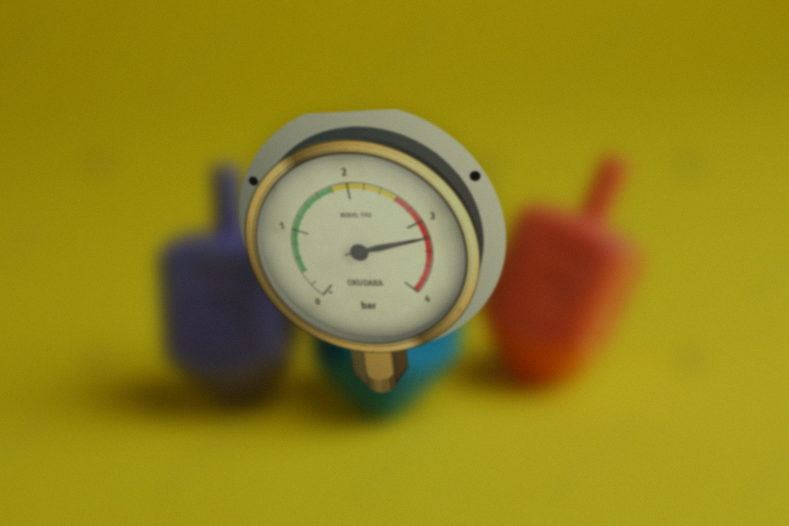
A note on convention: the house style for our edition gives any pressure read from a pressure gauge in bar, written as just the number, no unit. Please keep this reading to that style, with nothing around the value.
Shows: 3.2
